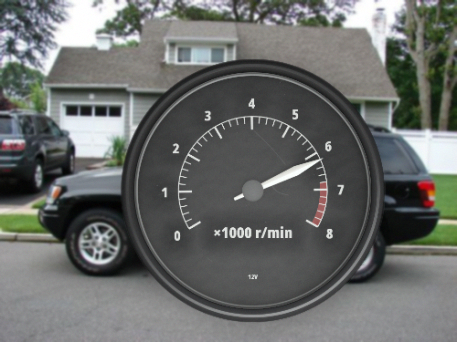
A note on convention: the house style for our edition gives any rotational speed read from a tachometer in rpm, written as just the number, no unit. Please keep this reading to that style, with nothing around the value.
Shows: 6200
